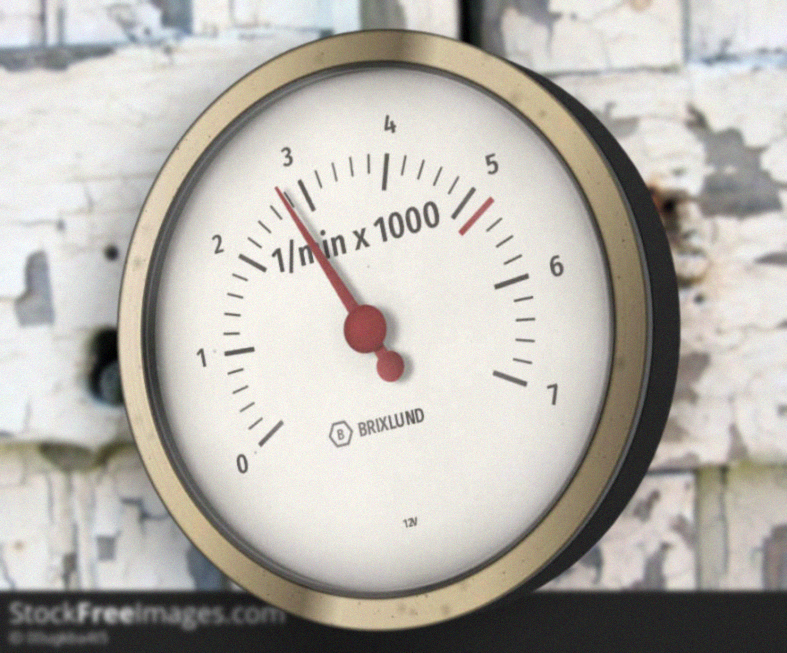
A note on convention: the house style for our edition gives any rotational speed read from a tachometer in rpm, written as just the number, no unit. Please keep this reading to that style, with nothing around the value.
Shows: 2800
